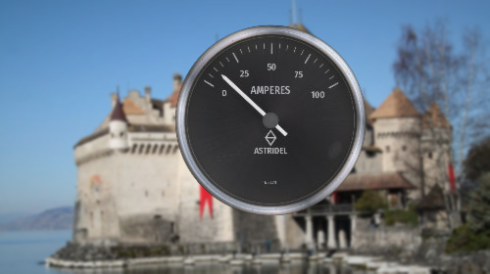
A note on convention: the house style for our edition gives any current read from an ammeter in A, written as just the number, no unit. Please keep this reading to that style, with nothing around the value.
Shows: 10
